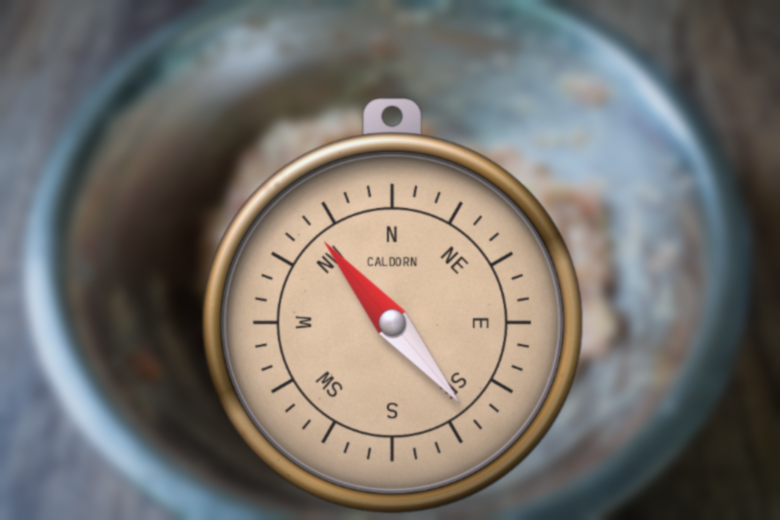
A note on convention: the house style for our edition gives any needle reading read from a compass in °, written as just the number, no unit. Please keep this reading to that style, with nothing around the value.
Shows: 320
